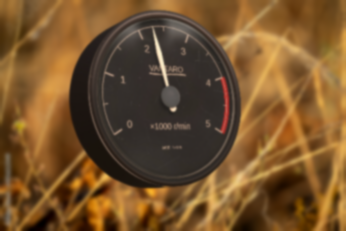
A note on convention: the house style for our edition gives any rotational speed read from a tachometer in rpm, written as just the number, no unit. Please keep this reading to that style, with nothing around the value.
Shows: 2250
